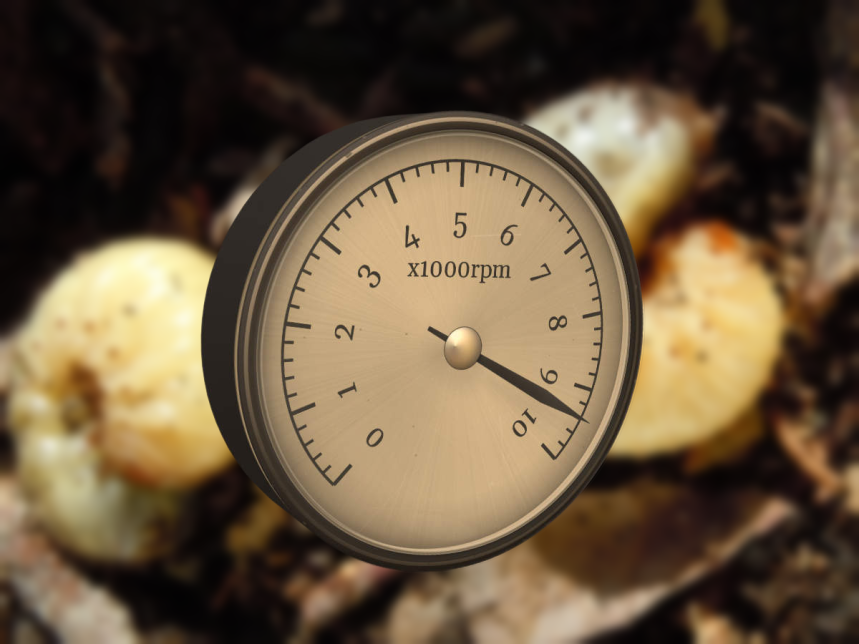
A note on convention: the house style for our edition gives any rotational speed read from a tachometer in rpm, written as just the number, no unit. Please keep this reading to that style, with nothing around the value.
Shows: 9400
